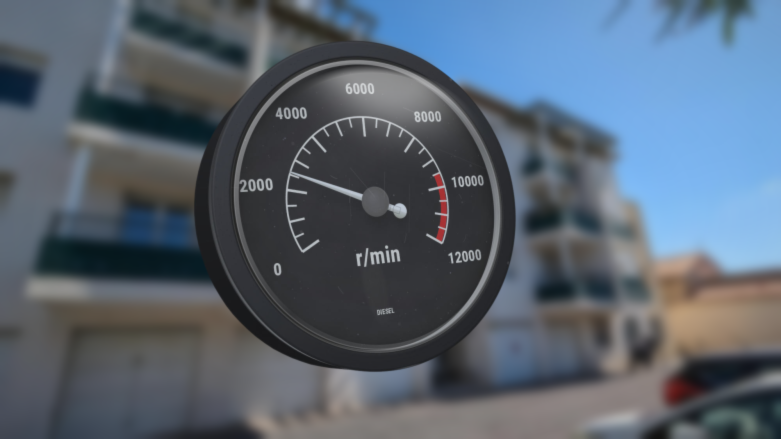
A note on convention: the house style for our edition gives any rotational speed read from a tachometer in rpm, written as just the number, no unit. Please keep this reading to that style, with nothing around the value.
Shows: 2500
